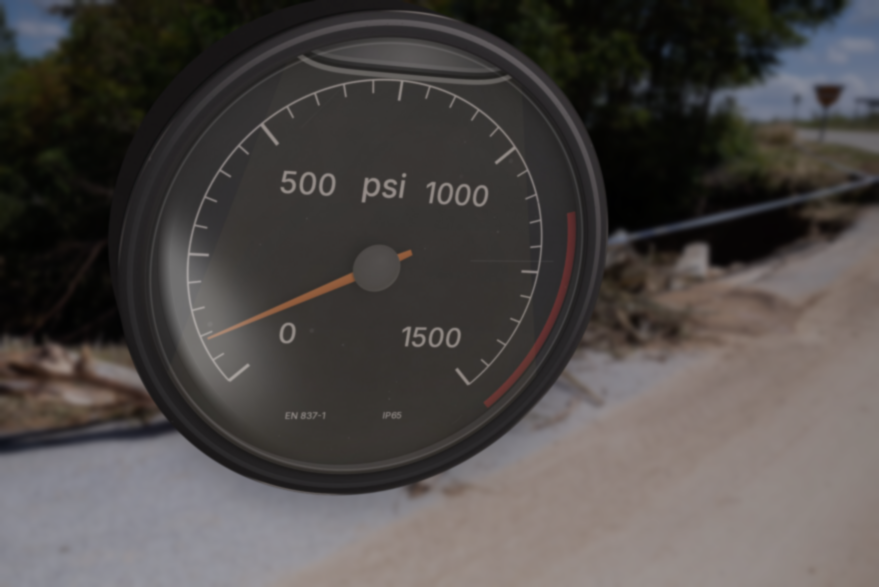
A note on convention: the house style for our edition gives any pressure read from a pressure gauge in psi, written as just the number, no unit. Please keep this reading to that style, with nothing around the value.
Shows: 100
